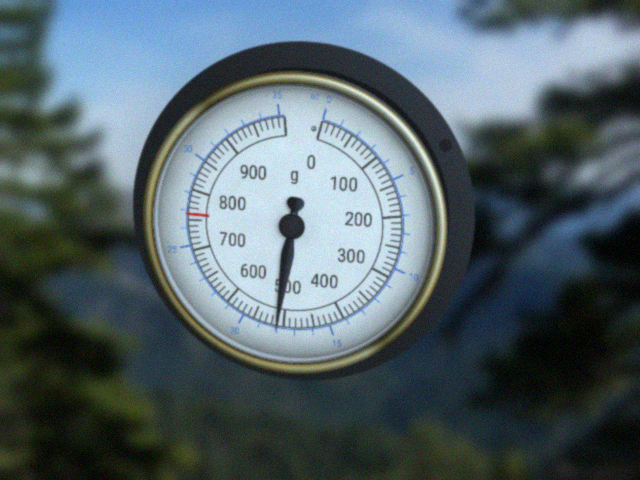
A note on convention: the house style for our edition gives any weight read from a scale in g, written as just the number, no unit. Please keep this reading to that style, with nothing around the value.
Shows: 510
